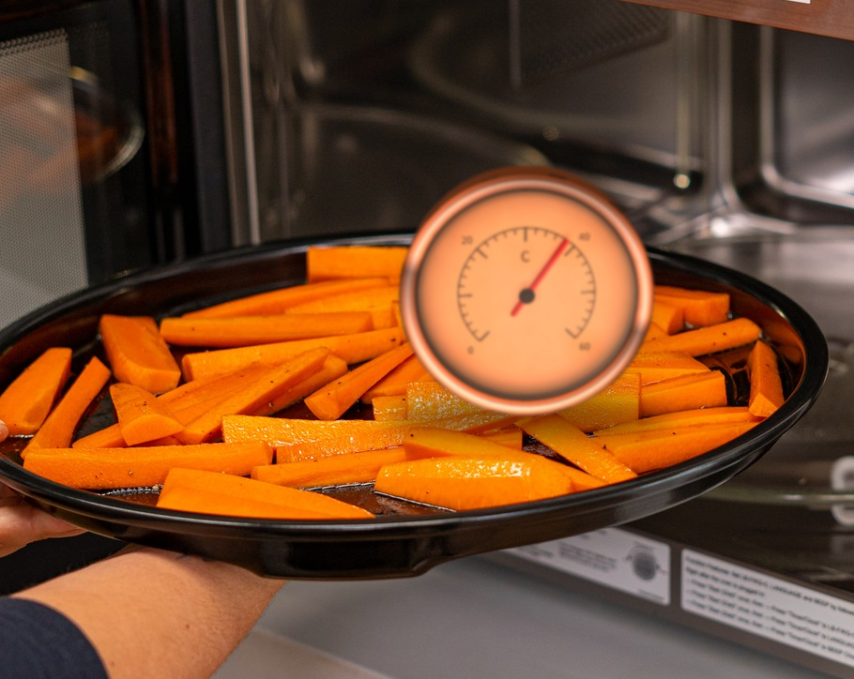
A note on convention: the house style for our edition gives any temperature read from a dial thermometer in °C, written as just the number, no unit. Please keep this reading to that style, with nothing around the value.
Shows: 38
